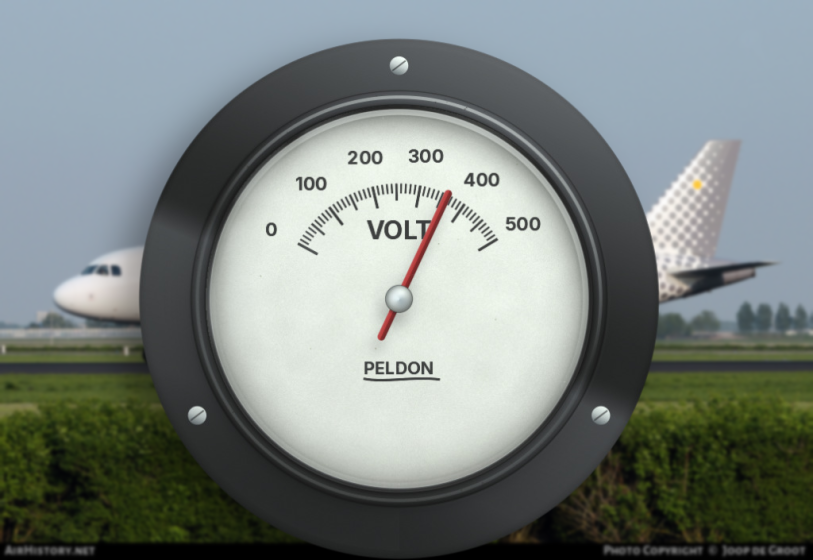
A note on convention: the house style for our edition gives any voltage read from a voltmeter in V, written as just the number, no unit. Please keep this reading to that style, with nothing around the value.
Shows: 360
